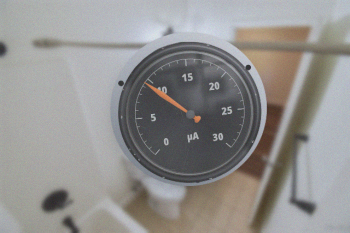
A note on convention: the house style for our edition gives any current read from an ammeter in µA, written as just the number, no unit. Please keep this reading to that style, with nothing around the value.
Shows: 9.5
